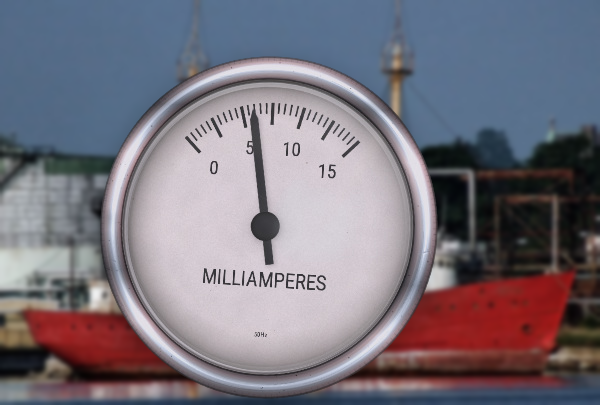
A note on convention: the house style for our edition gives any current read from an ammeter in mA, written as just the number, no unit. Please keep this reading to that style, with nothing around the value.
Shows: 6
